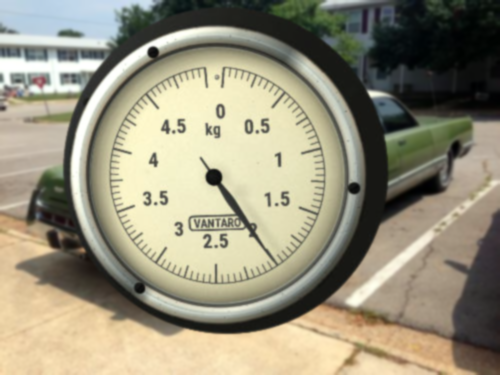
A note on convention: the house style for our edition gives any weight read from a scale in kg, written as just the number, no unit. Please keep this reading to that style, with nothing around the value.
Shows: 2
